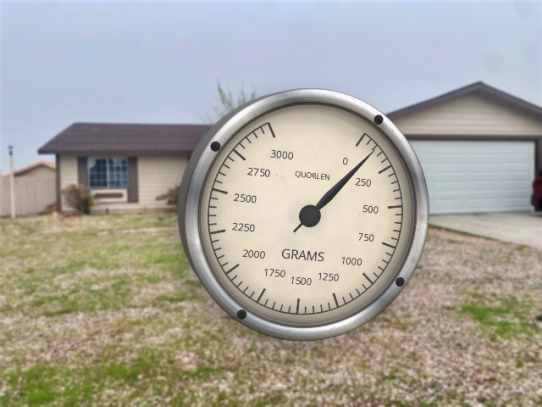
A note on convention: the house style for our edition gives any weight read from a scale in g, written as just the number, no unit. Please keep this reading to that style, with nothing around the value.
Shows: 100
